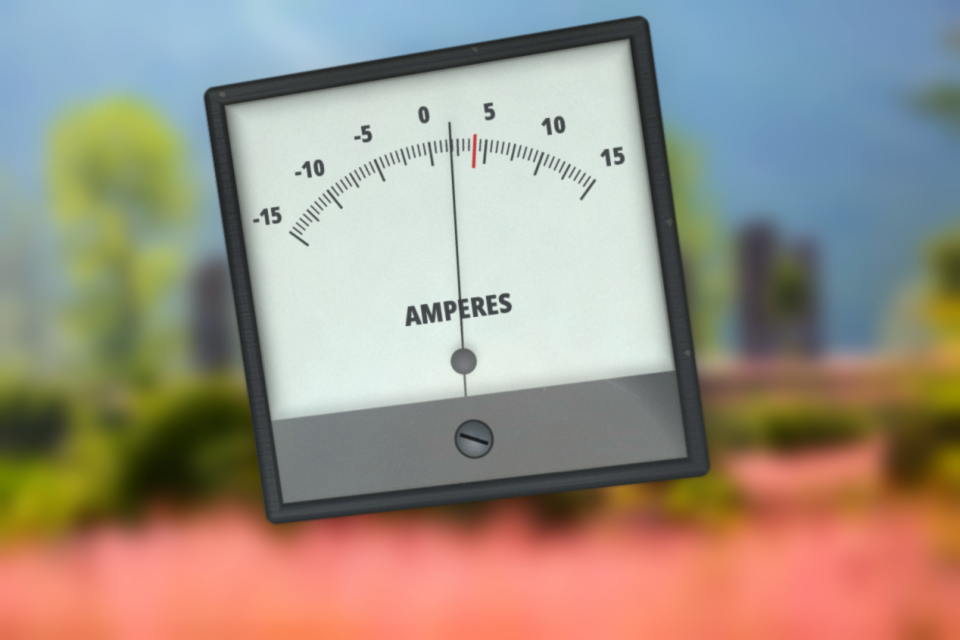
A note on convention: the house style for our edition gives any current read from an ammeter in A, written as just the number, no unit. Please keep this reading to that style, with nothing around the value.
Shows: 2
